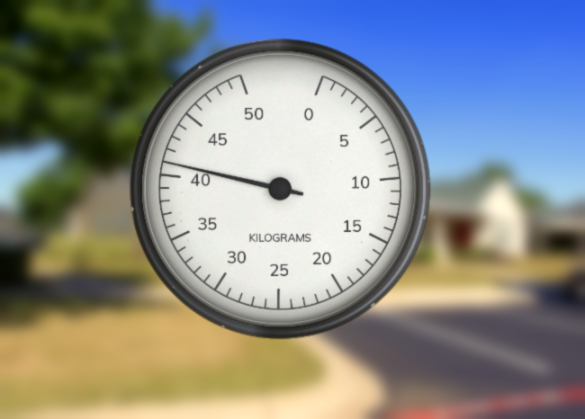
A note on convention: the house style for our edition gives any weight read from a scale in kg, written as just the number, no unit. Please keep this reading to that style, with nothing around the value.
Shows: 41
